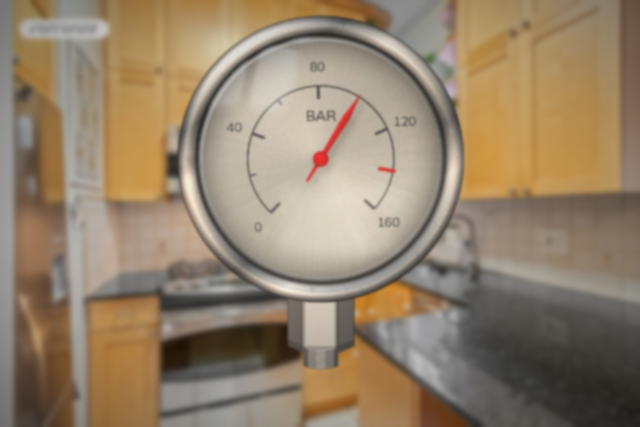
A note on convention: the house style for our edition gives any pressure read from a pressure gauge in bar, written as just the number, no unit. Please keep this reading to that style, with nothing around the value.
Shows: 100
